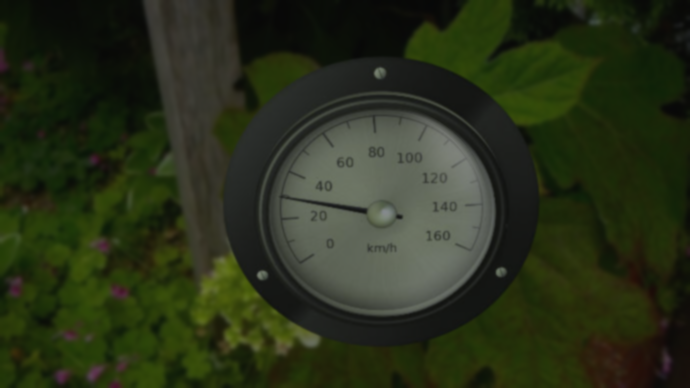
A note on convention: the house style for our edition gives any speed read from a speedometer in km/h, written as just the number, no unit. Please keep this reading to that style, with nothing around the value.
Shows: 30
